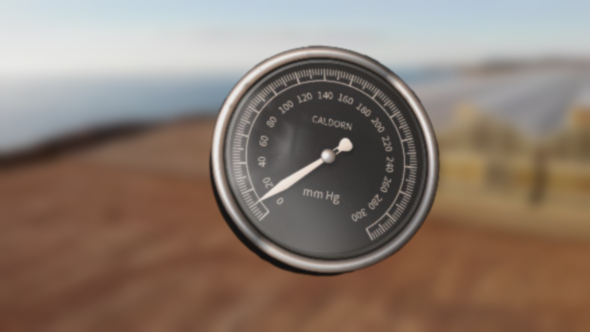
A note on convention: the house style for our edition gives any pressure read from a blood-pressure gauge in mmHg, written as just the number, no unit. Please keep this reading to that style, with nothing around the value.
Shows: 10
